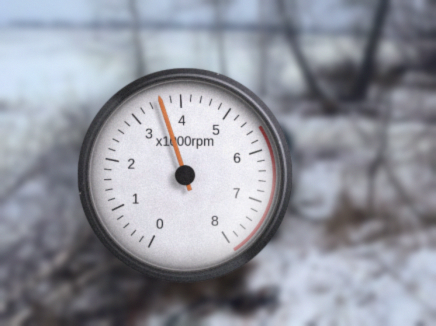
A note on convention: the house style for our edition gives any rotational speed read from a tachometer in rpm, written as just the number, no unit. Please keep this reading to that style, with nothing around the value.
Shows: 3600
